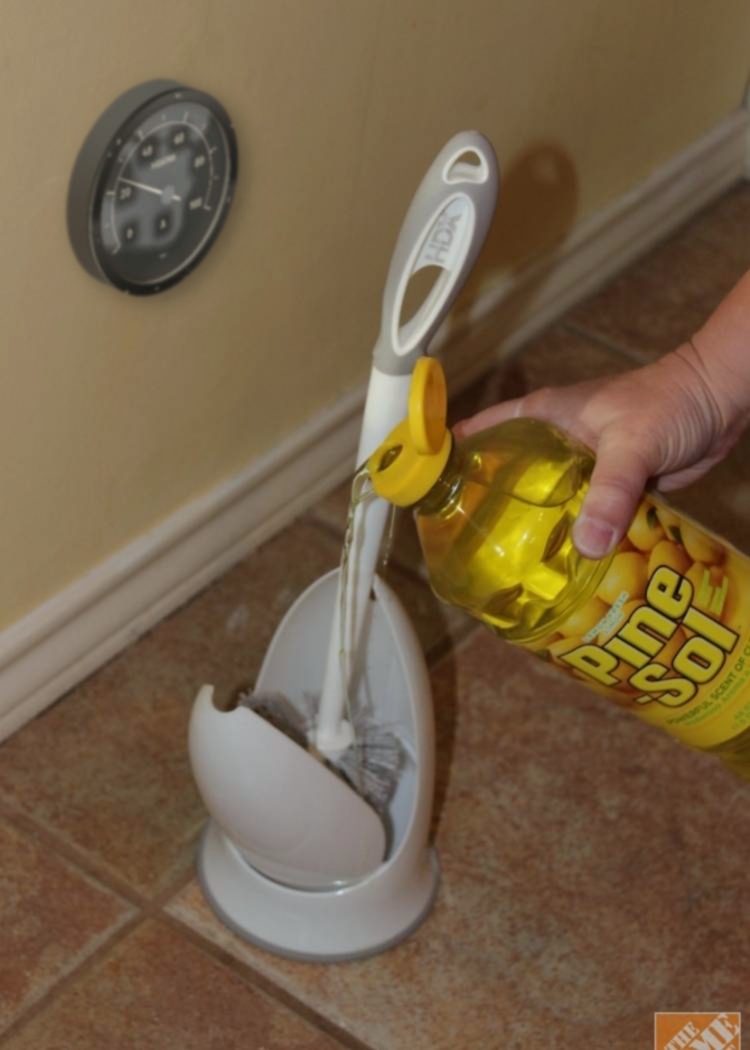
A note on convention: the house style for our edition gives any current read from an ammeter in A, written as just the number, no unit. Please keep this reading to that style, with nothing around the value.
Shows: 25
